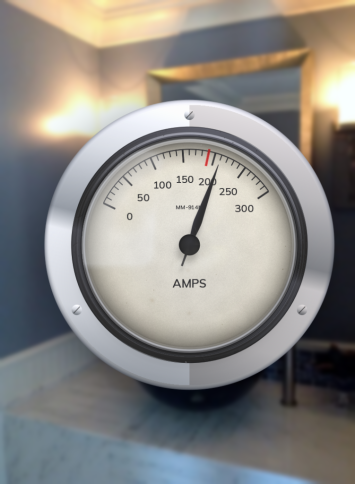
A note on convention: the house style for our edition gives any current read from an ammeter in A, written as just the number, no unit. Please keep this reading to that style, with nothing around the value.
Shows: 210
